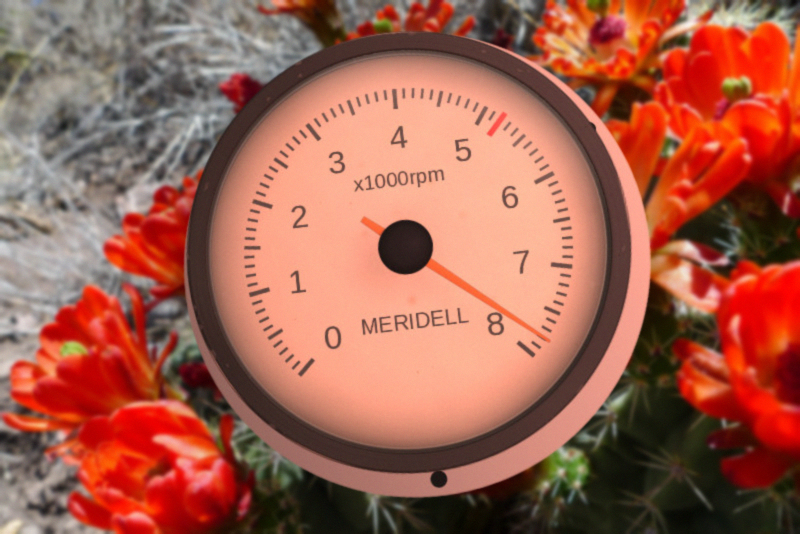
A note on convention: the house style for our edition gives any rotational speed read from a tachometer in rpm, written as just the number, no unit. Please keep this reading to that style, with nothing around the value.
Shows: 7800
